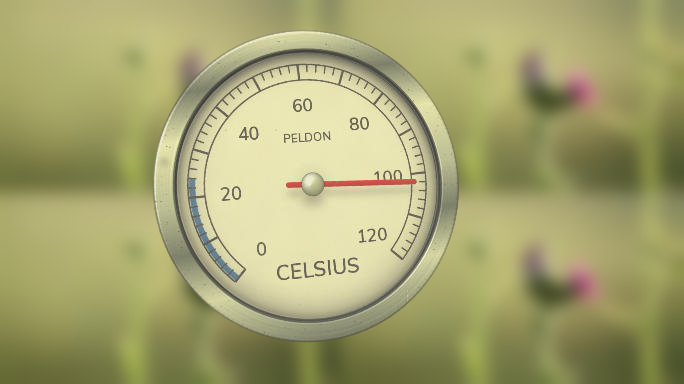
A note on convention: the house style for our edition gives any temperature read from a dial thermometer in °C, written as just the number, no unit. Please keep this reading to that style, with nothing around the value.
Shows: 102
